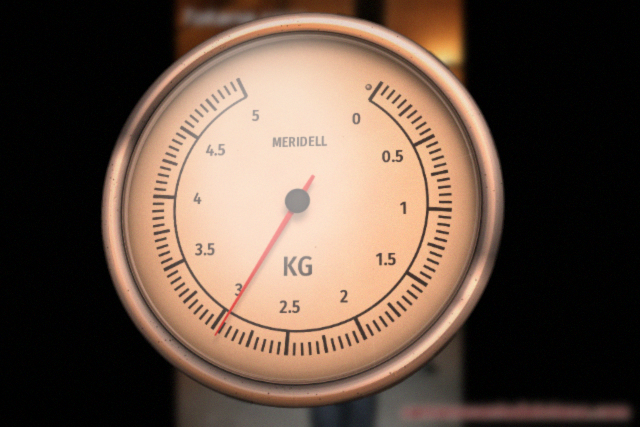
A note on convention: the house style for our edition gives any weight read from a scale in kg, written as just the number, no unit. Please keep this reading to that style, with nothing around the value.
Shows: 2.95
